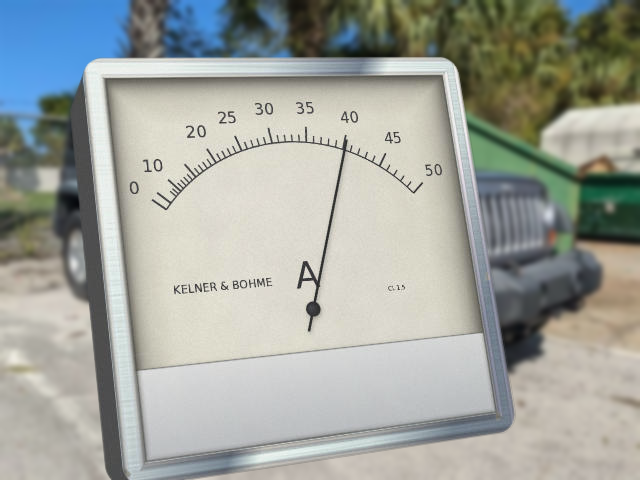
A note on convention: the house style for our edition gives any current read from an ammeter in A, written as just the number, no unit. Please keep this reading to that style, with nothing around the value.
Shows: 40
